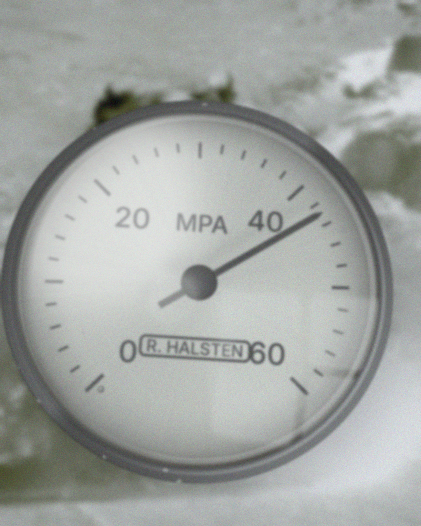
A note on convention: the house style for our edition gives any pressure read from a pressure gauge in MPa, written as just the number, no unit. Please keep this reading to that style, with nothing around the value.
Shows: 43
